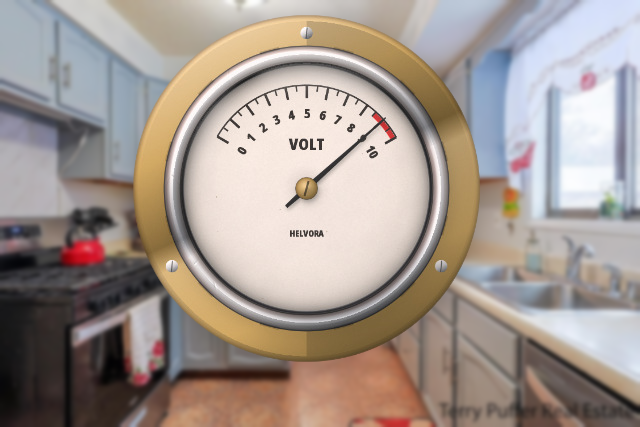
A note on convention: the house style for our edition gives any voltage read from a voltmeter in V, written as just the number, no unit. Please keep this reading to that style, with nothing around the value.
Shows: 9
